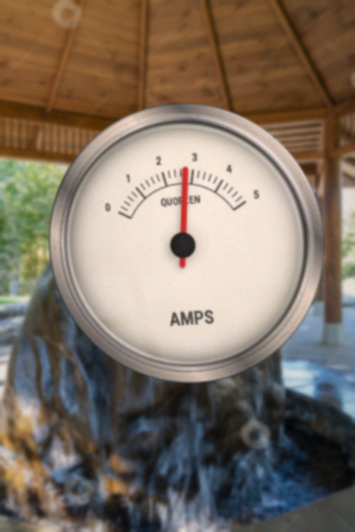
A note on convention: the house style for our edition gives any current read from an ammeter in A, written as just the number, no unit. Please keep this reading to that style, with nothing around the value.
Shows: 2.8
